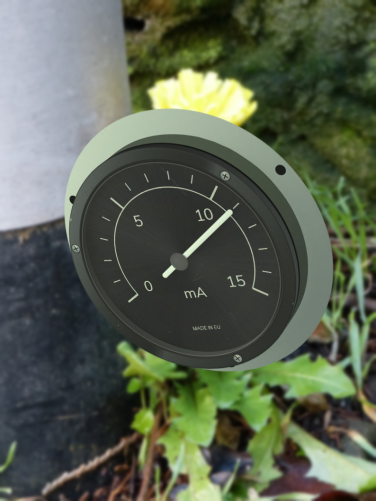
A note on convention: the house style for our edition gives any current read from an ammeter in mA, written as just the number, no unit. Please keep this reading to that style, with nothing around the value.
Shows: 11
